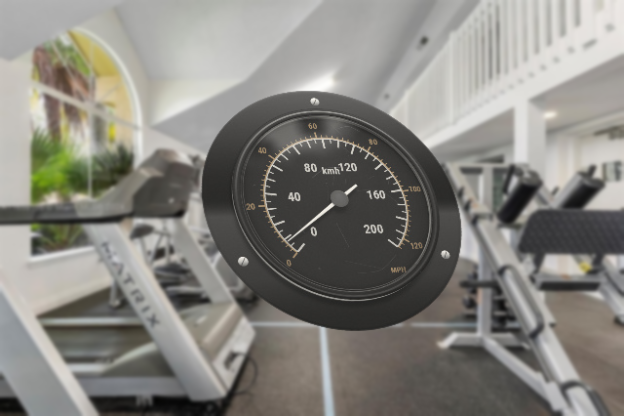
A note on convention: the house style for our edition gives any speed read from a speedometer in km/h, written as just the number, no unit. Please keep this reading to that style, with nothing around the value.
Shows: 7.5
